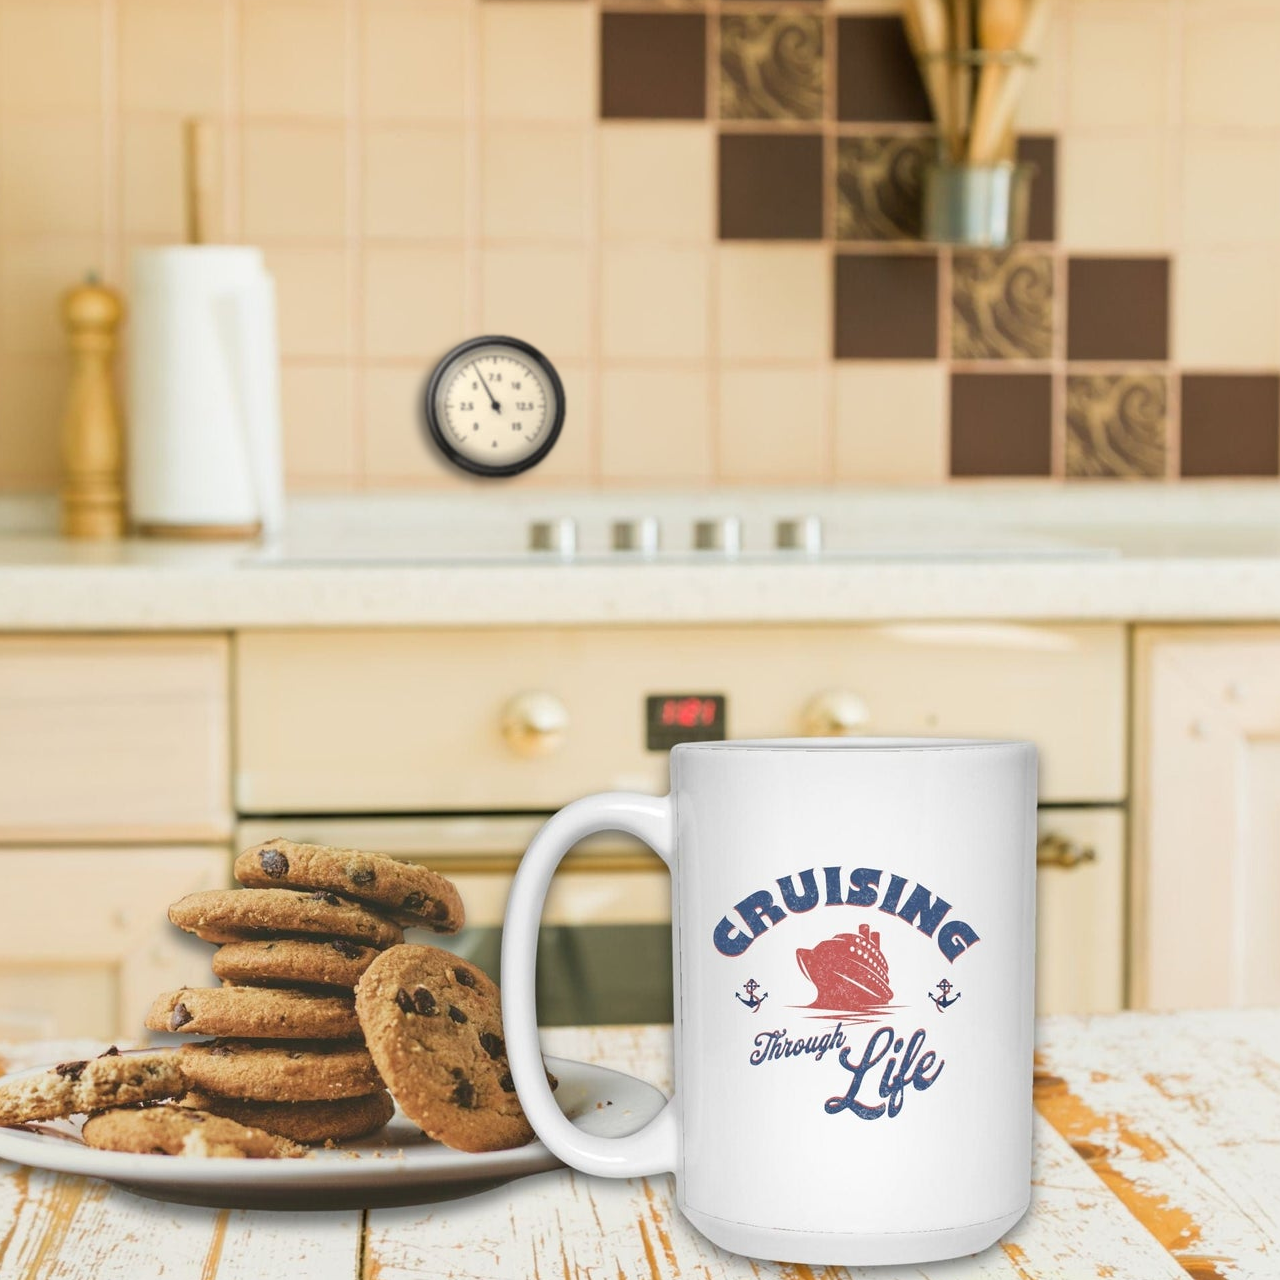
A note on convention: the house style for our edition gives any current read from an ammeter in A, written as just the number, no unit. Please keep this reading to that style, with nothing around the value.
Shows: 6
